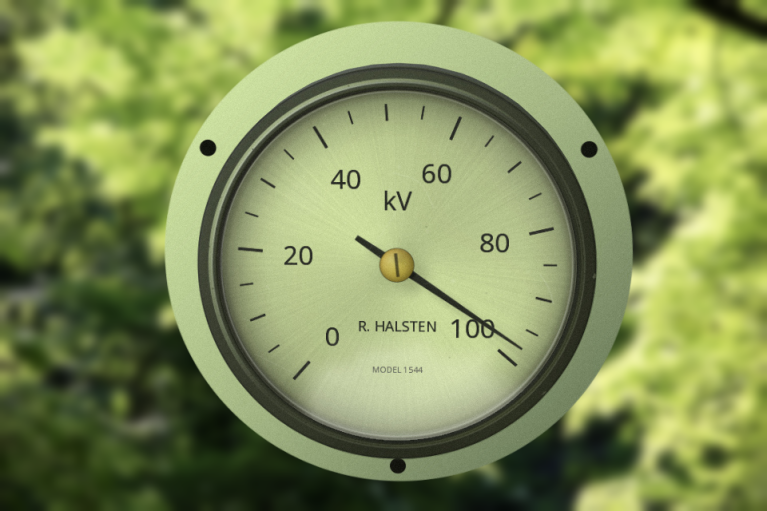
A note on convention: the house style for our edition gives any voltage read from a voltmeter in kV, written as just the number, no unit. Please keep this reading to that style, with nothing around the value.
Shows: 97.5
